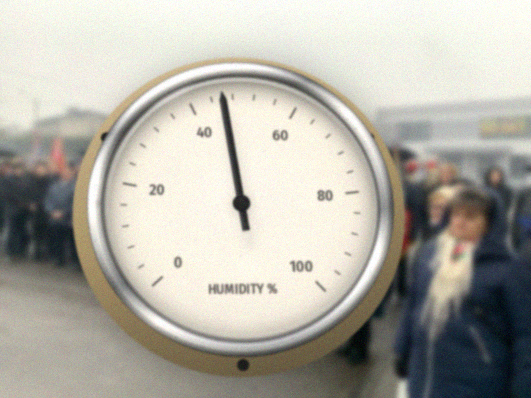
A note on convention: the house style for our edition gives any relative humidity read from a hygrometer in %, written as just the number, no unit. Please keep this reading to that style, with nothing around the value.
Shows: 46
